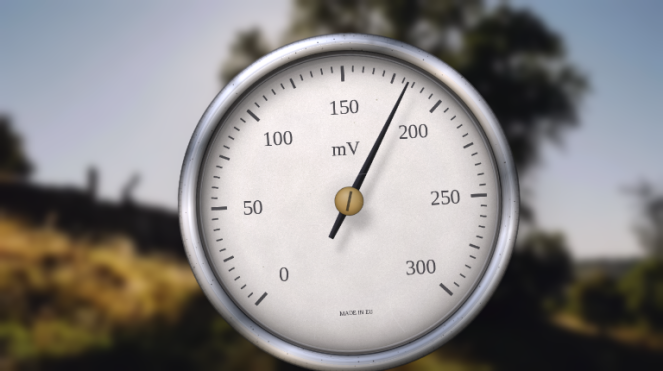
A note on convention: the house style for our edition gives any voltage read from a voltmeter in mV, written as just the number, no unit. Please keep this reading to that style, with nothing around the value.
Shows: 182.5
